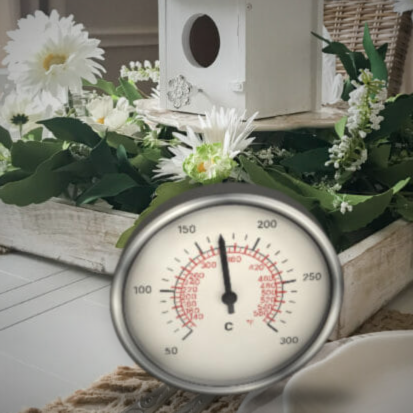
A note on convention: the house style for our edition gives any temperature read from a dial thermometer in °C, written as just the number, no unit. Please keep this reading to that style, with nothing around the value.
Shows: 170
